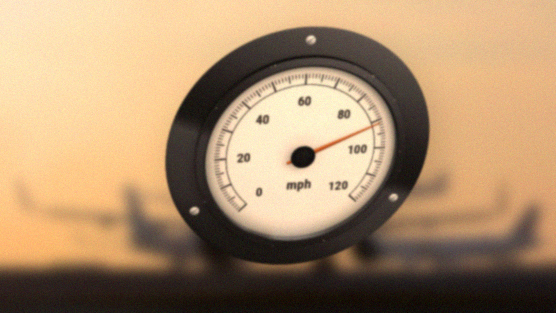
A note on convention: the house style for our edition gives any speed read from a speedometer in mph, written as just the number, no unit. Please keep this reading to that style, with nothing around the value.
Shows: 90
